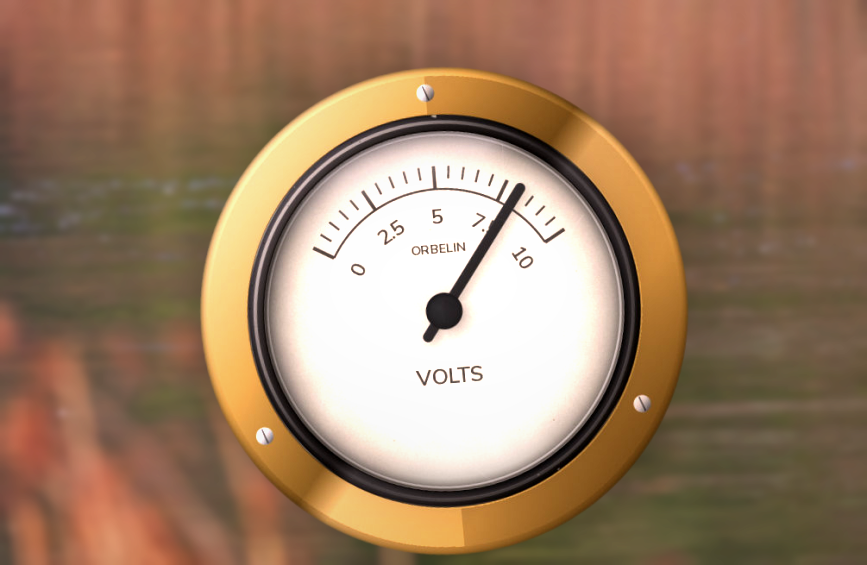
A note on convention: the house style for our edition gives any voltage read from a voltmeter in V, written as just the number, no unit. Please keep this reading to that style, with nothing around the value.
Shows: 8
